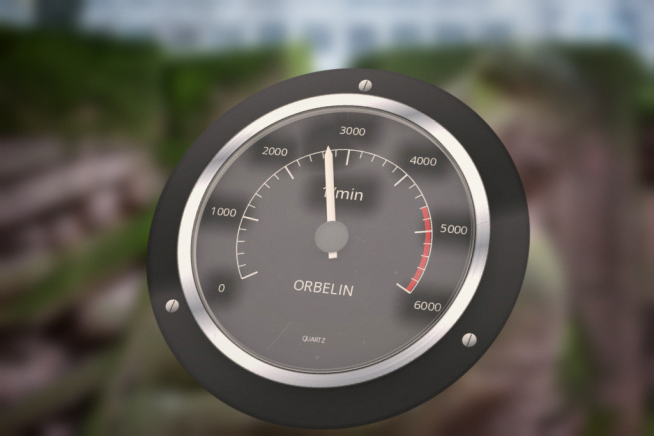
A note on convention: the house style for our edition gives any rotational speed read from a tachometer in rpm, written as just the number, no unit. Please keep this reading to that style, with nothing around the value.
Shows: 2700
